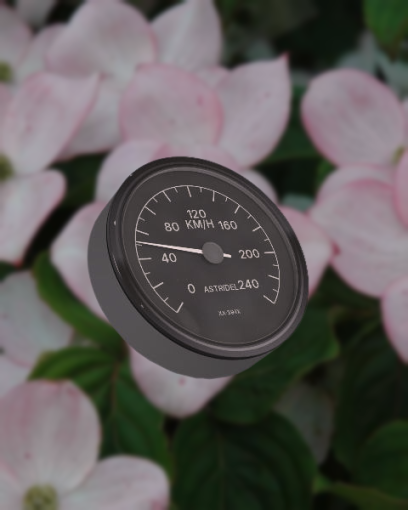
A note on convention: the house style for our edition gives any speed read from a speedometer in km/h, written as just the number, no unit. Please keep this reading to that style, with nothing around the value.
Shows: 50
